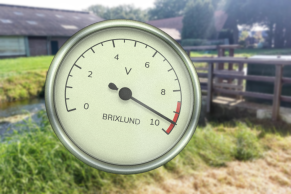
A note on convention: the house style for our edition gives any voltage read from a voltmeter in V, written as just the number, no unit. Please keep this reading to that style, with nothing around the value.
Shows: 9.5
